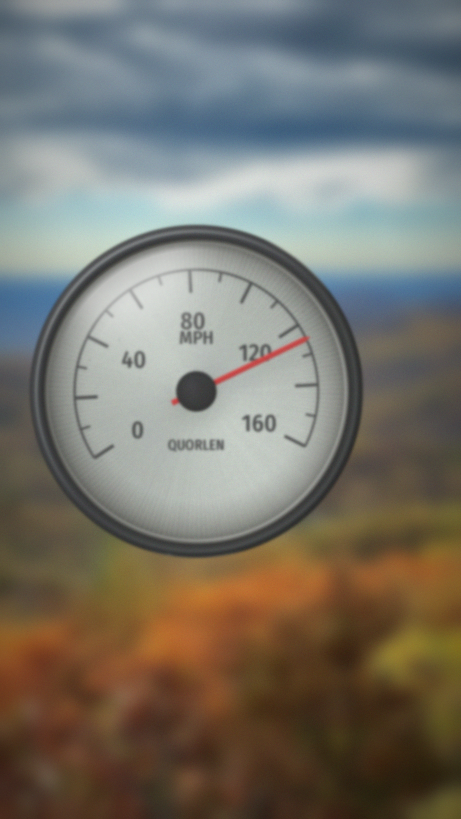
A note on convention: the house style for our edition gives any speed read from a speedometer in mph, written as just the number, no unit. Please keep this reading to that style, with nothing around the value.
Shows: 125
